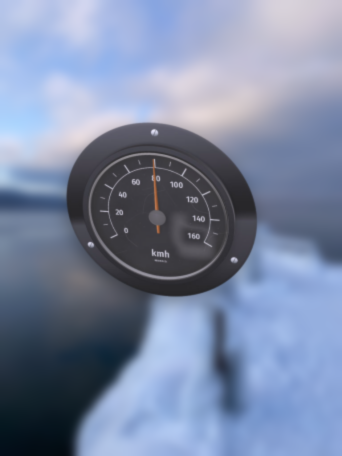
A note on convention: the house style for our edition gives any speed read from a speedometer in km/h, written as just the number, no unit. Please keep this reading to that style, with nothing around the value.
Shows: 80
